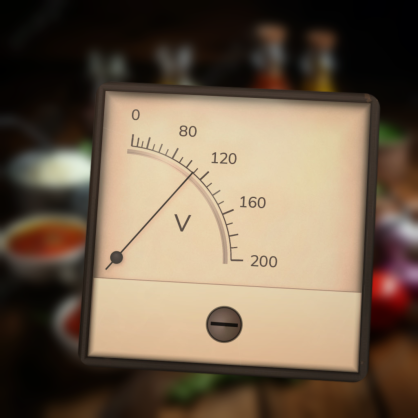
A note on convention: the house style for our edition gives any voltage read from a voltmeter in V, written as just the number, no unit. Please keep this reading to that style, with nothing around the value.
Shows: 110
